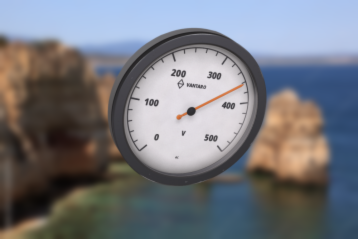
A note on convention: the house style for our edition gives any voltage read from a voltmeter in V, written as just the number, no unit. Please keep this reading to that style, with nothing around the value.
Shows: 360
